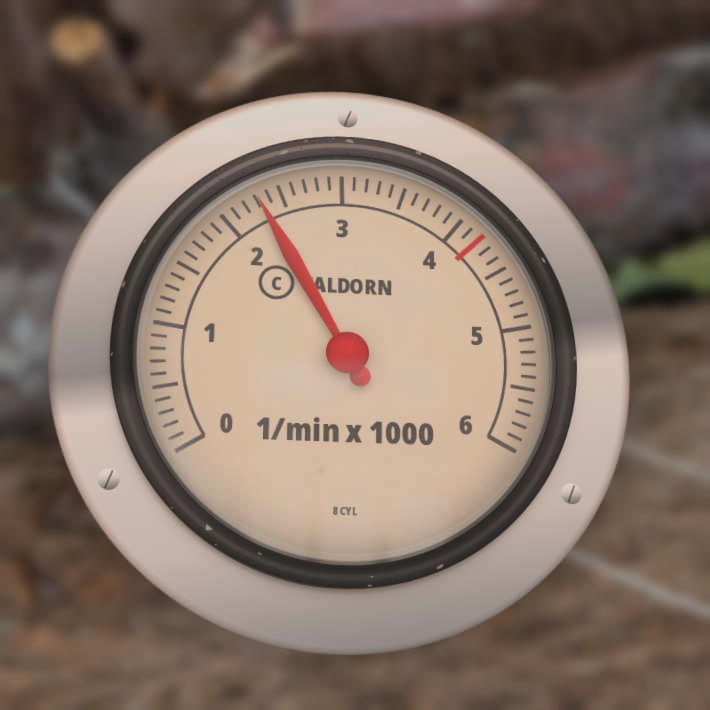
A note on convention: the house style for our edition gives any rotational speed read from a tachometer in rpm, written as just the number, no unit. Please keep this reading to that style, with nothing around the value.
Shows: 2300
